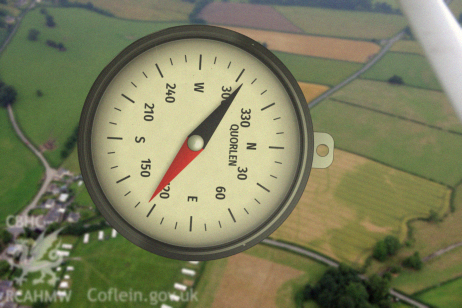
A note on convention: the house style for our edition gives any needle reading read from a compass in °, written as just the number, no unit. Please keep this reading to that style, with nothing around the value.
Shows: 125
